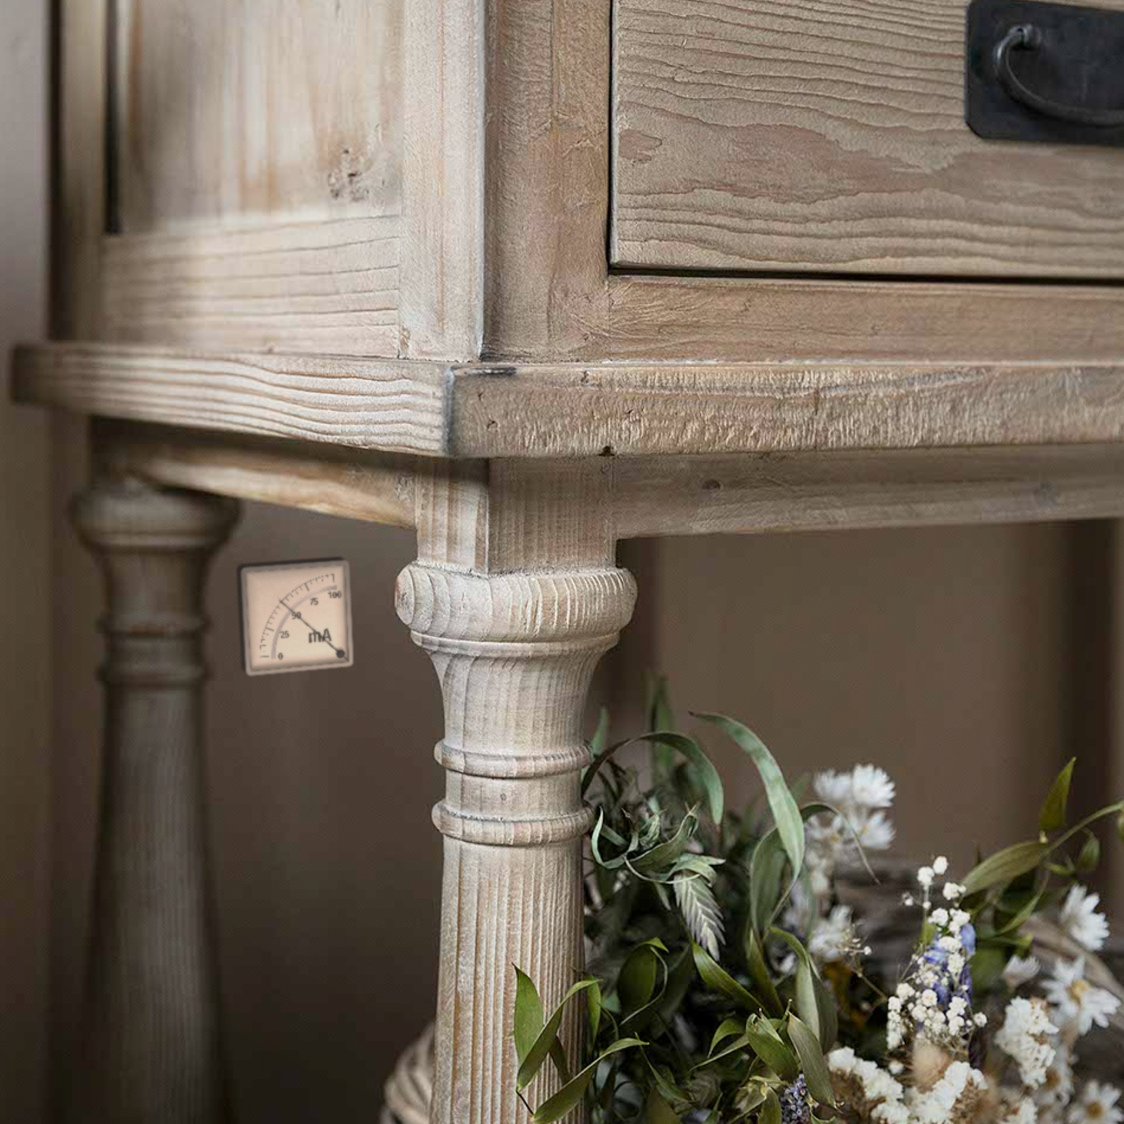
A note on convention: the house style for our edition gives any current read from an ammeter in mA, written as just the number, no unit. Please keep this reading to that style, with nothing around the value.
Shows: 50
